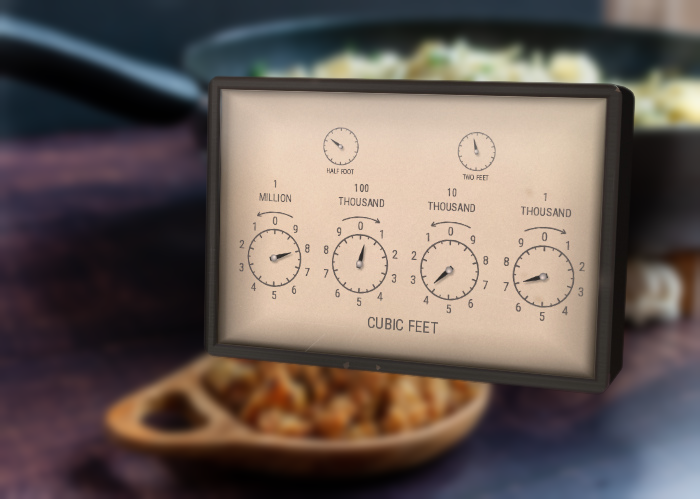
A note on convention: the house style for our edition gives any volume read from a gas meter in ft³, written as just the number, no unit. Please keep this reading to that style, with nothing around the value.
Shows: 803700
